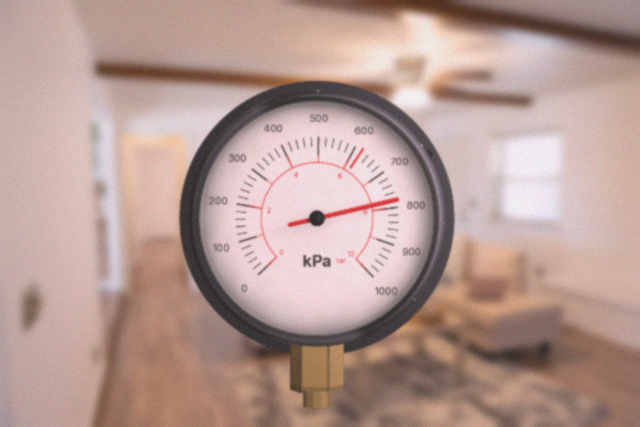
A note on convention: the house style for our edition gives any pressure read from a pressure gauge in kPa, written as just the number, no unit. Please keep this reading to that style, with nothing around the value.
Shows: 780
